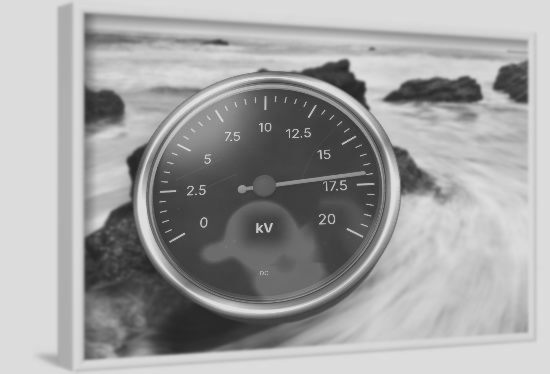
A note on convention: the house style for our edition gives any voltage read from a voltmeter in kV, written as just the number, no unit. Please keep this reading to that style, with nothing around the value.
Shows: 17
